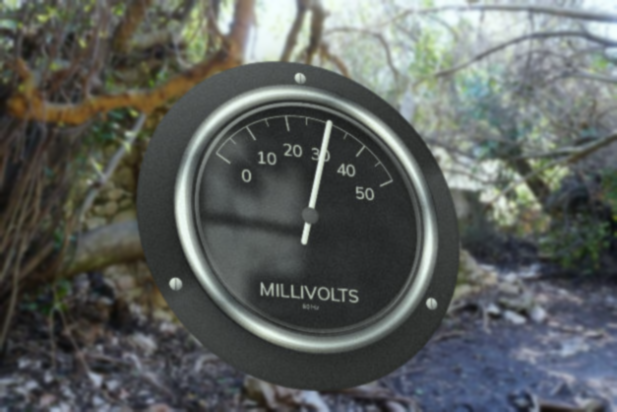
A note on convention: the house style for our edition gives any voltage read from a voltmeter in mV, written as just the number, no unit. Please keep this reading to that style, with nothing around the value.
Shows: 30
